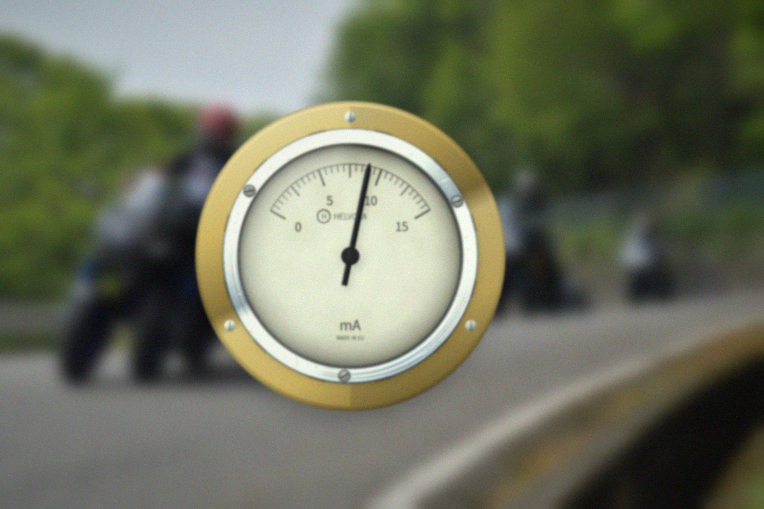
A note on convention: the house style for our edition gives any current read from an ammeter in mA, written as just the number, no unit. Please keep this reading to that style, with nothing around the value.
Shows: 9
